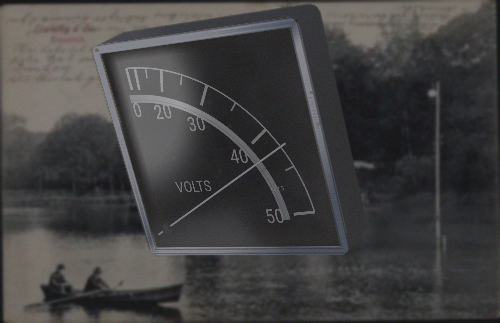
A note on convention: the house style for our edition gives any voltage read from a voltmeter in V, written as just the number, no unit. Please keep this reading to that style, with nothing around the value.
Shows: 42.5
